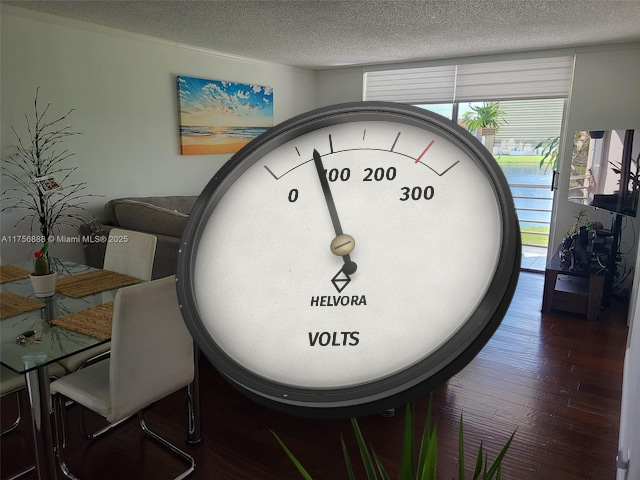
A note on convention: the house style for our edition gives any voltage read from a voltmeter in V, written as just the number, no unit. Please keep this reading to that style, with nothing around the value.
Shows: 75
